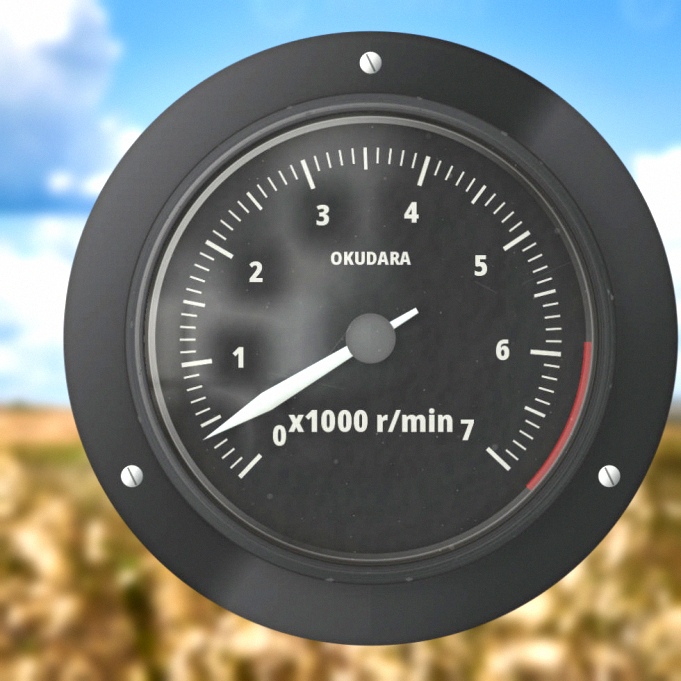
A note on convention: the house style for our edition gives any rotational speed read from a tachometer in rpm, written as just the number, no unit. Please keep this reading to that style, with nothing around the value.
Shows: 400
